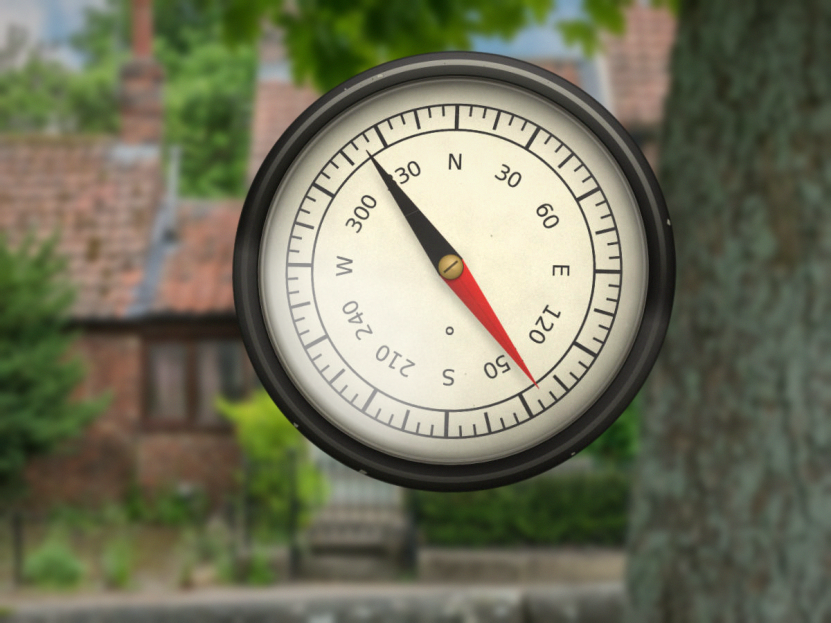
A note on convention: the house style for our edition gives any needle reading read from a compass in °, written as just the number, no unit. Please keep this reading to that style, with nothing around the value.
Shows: 142.5
